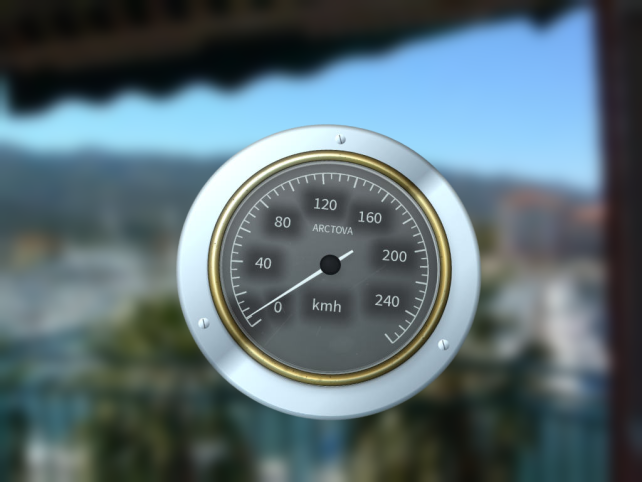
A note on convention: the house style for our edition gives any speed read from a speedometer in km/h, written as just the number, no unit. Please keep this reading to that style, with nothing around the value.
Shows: 5
